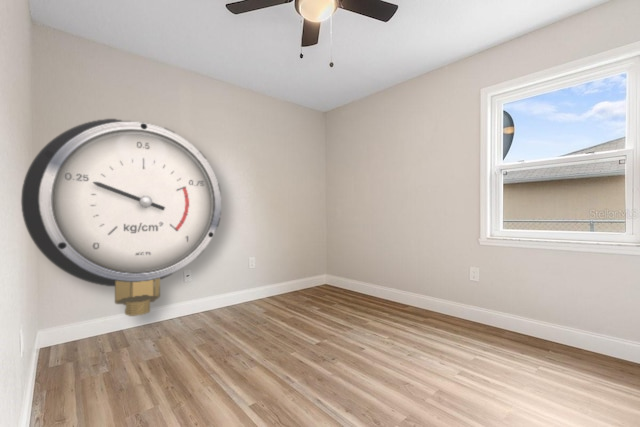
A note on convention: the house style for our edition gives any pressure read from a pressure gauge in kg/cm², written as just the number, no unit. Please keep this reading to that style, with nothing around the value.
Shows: 0.25
